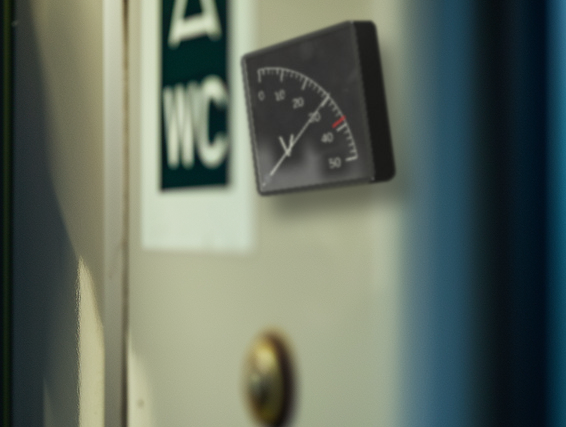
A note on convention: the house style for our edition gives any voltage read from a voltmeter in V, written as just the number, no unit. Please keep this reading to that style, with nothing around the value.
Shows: 30
